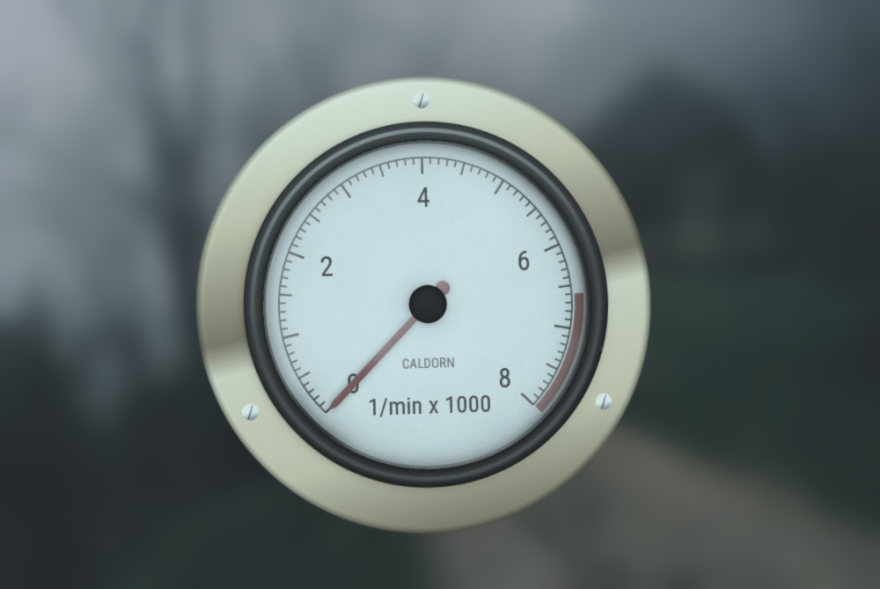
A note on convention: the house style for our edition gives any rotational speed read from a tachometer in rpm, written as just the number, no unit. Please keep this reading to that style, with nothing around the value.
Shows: 0
